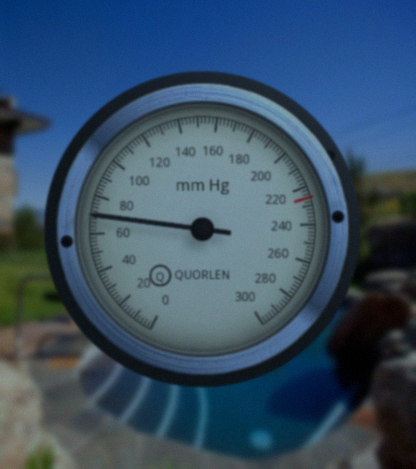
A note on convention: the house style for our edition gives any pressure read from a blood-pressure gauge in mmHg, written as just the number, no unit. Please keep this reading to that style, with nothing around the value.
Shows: 70
